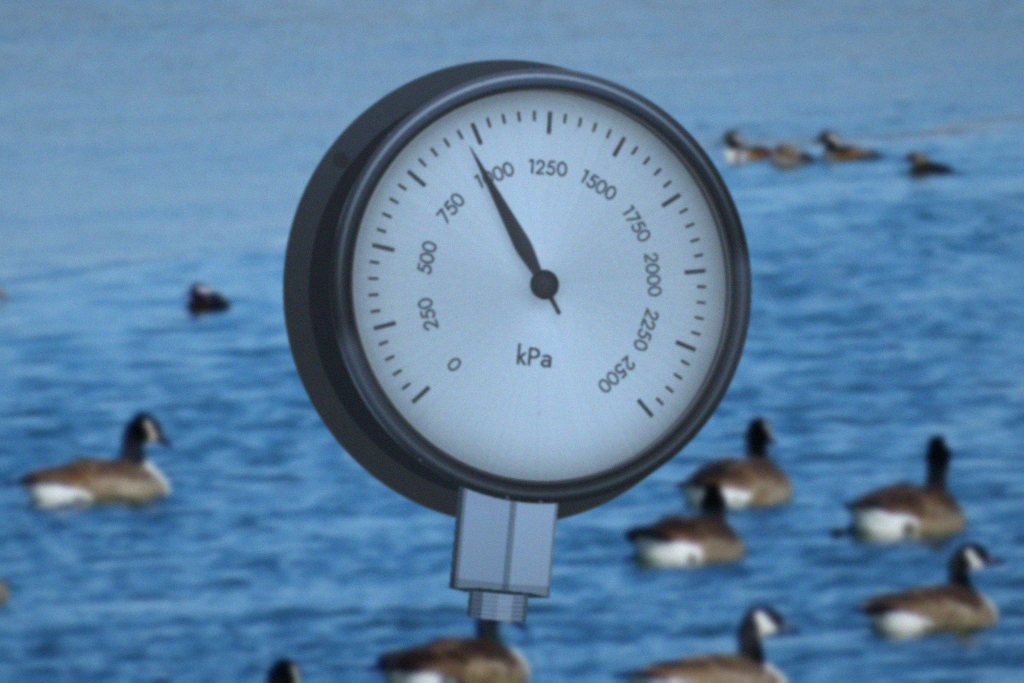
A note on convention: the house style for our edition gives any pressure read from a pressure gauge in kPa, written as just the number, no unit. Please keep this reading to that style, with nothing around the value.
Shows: 950
